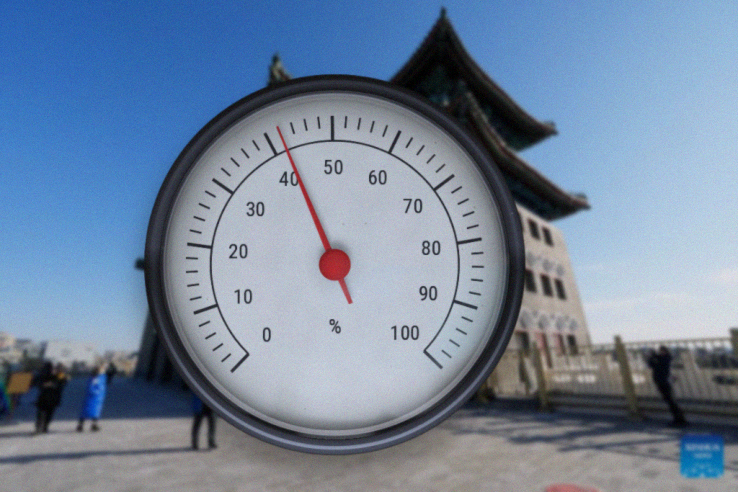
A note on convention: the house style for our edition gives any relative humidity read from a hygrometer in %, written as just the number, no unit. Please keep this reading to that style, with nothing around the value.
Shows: 42
